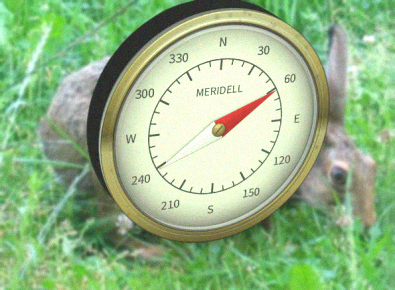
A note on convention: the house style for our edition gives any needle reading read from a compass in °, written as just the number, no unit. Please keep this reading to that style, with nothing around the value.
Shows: 60
